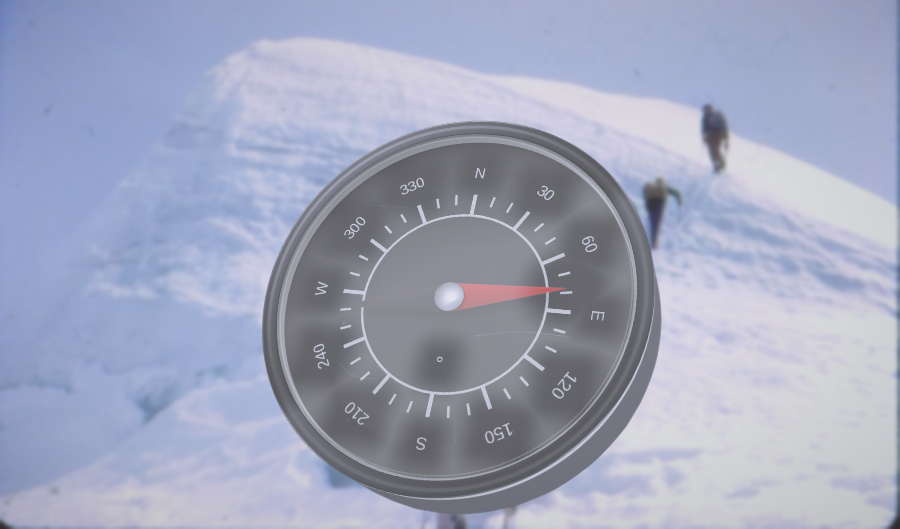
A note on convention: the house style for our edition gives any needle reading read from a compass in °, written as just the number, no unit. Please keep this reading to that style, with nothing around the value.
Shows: 80
